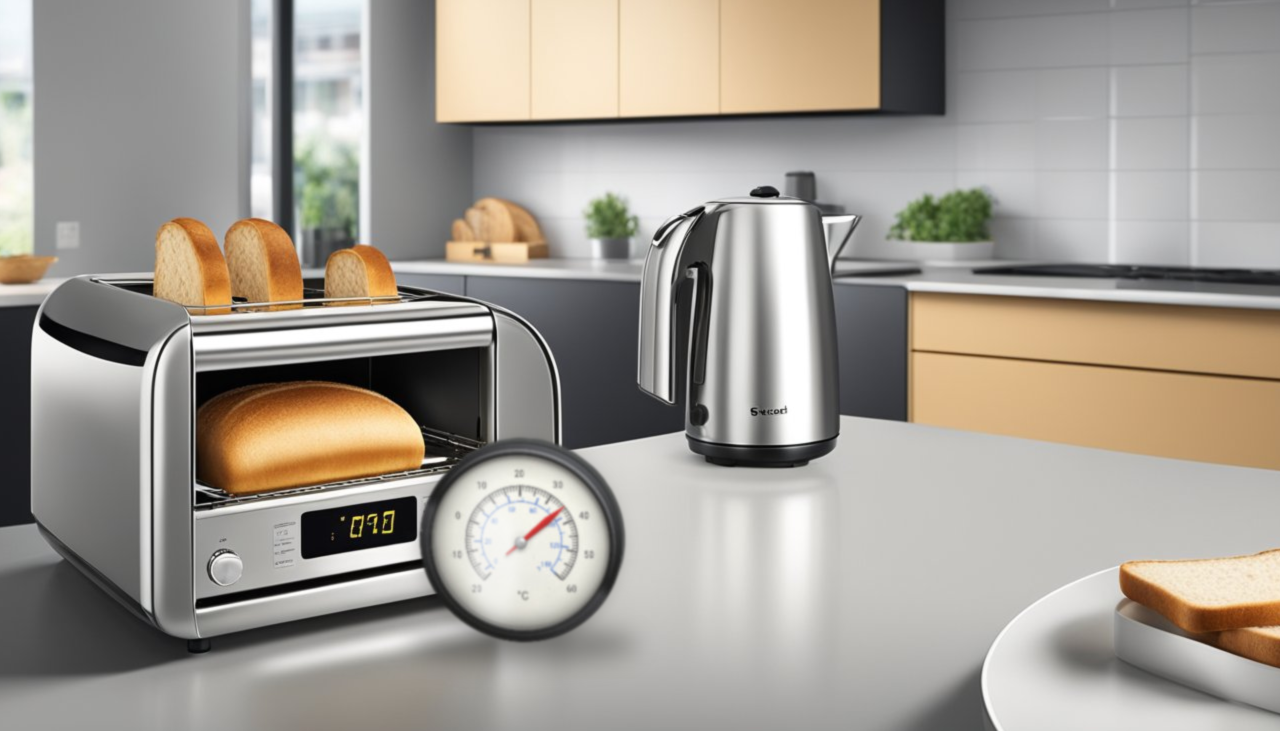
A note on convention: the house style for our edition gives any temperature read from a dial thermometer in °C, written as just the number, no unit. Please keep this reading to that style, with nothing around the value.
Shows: 35
